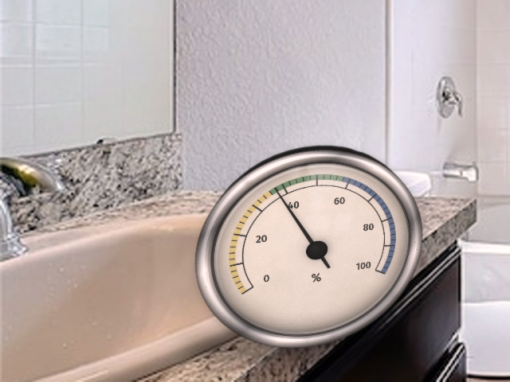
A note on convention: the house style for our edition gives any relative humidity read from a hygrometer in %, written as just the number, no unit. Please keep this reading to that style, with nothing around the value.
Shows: 38
